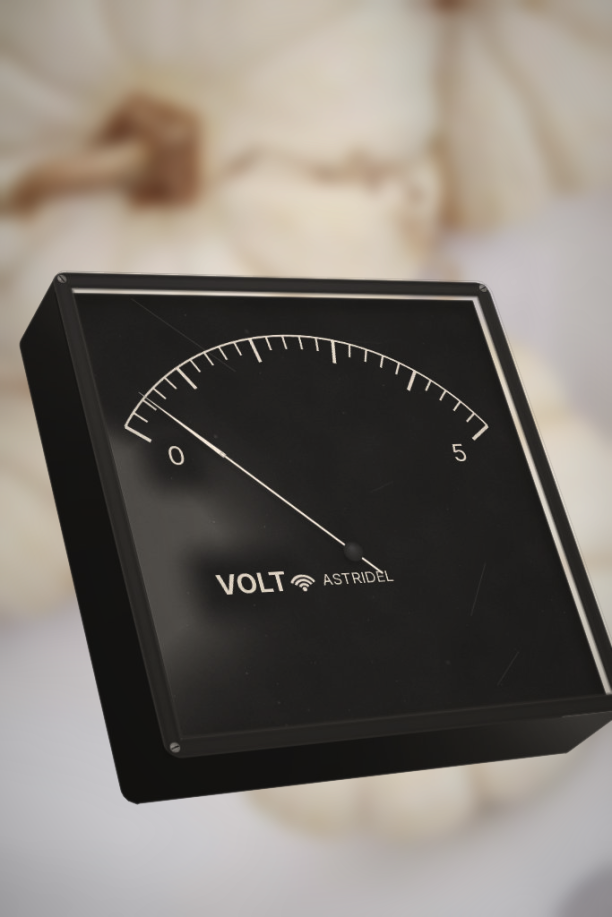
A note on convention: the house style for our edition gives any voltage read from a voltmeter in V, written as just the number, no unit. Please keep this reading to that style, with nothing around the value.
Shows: 0.4
